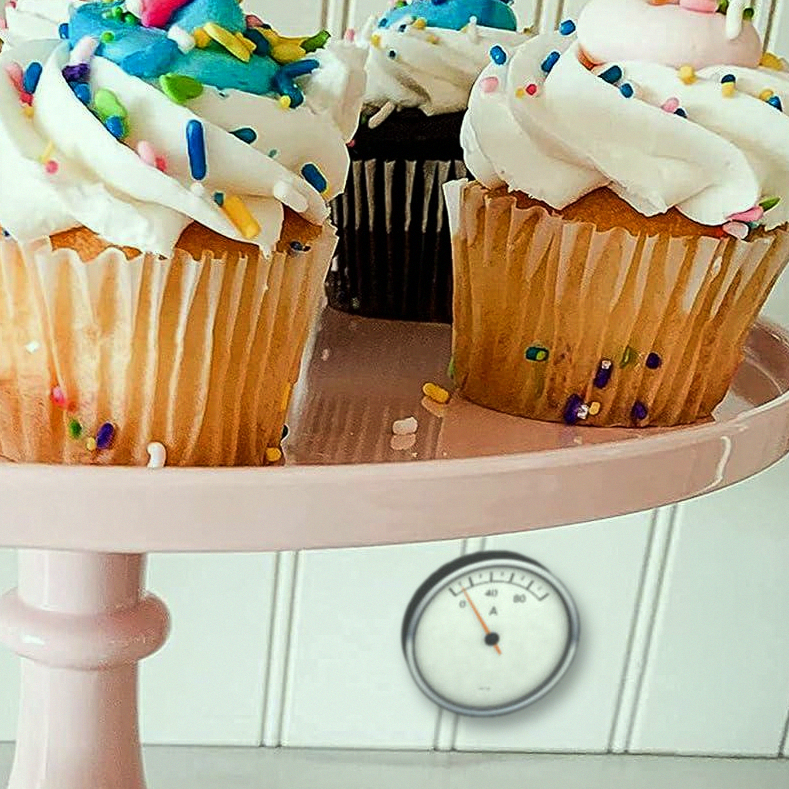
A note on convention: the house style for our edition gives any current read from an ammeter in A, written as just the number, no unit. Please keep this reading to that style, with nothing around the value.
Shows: 10
